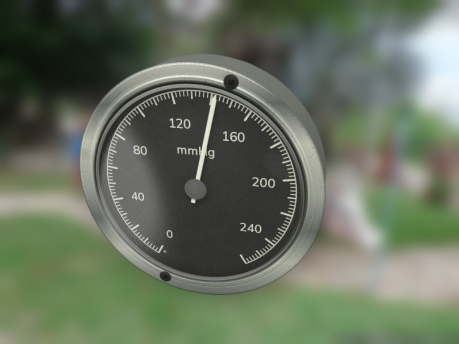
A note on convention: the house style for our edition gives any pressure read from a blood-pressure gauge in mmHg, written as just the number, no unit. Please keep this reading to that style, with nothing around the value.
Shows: 142
